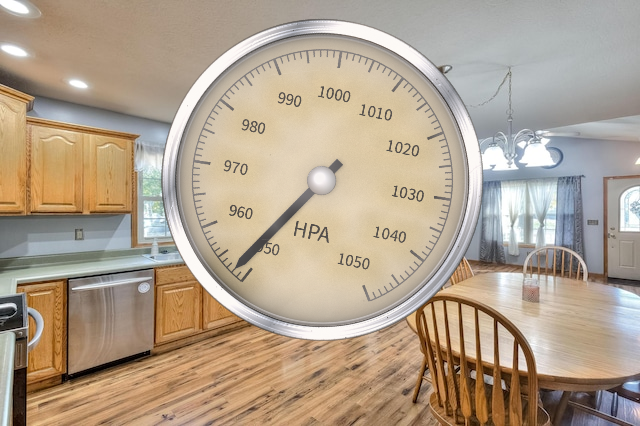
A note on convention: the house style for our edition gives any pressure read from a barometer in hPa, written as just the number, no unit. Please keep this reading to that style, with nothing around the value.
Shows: 952
